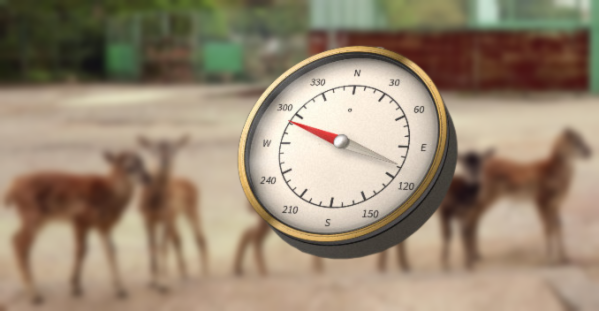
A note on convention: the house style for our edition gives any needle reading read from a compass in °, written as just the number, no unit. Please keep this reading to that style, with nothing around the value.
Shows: 290
